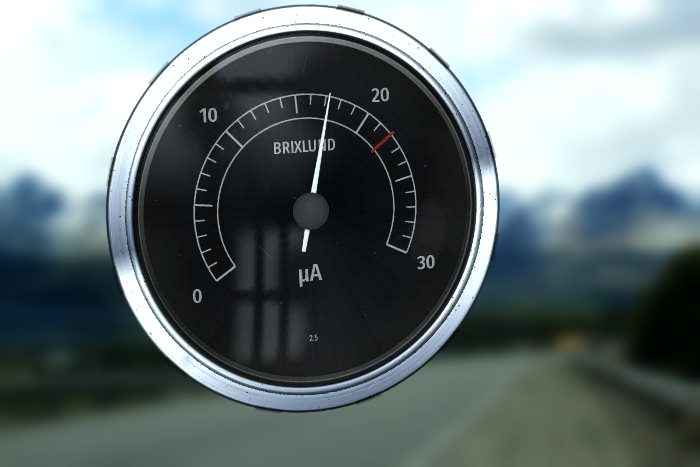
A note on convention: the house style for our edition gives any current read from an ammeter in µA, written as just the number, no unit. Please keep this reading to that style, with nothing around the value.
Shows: 17
